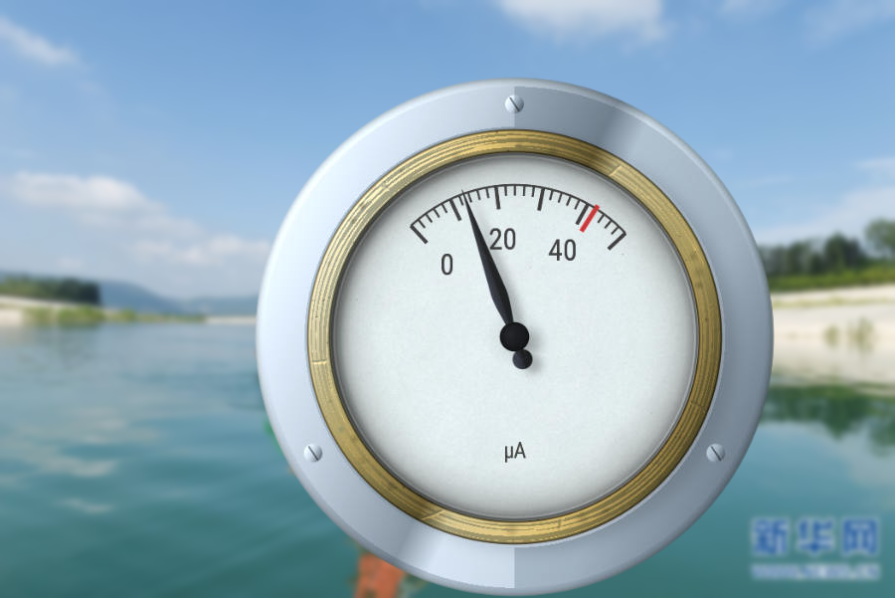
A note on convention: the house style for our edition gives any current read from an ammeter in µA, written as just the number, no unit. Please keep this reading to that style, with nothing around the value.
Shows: 13
